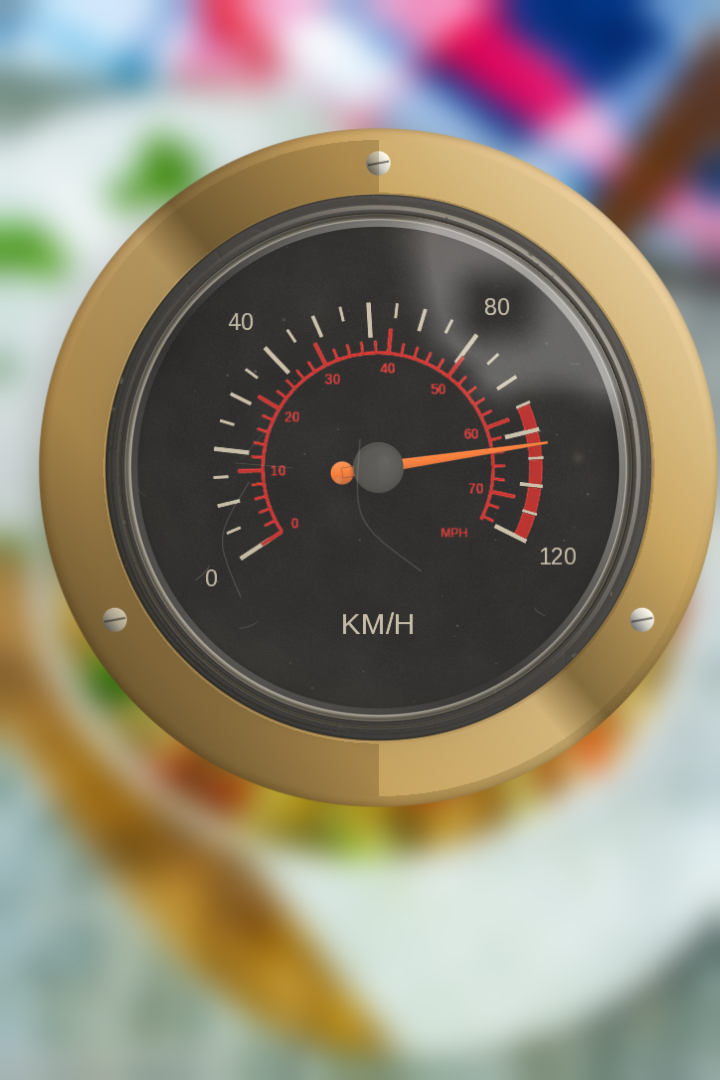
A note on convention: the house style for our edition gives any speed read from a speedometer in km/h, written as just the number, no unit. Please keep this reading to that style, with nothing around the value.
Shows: 102.5
